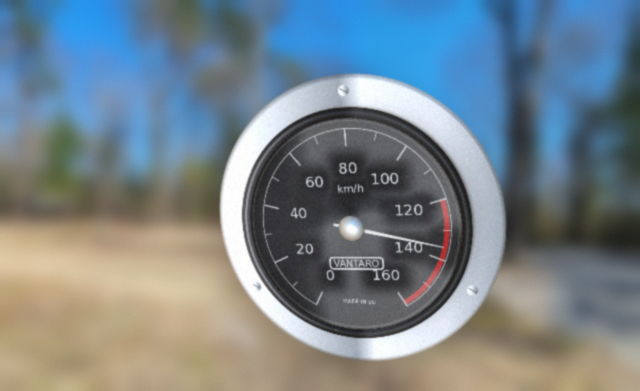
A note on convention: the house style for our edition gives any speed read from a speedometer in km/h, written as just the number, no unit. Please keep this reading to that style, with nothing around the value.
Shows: 135
